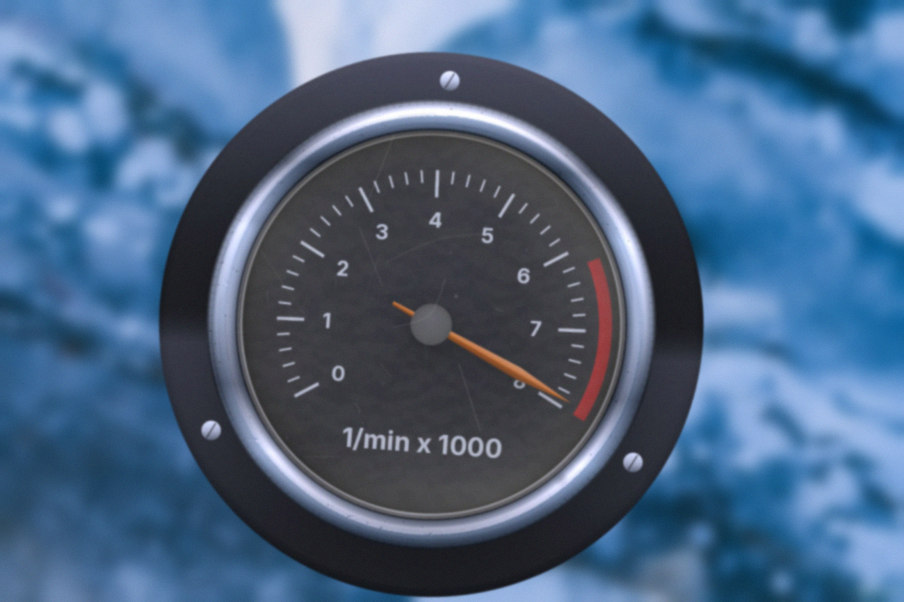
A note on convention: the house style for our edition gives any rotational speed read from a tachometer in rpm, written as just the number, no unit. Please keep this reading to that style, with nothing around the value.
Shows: 7900
